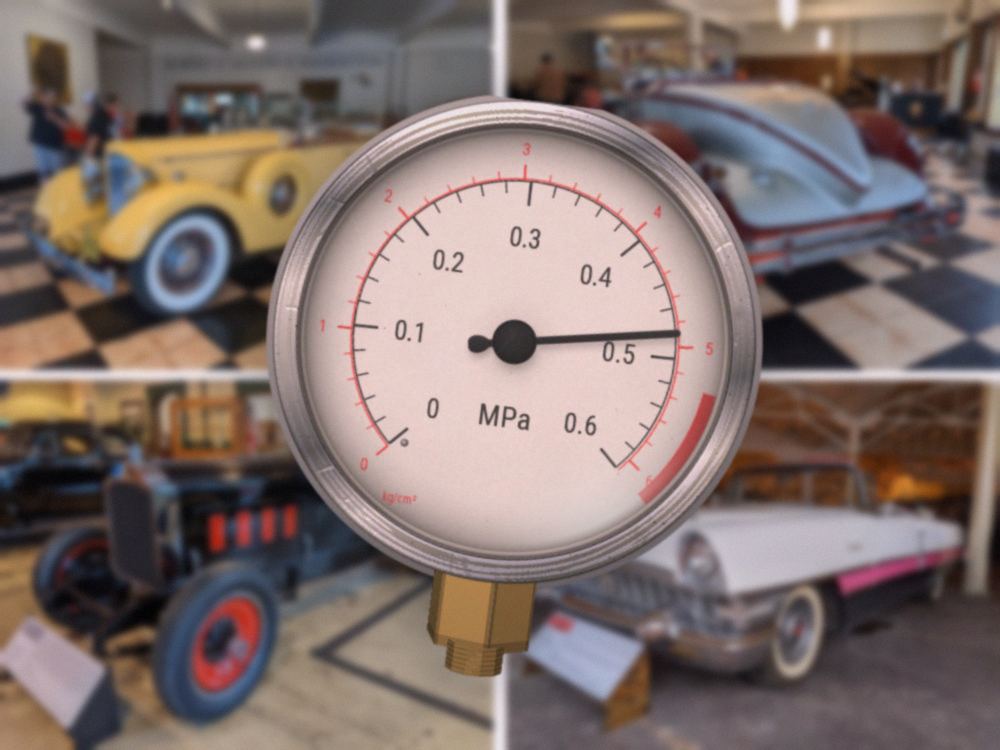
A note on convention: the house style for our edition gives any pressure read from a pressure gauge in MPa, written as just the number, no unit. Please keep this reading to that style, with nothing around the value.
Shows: 0.48
